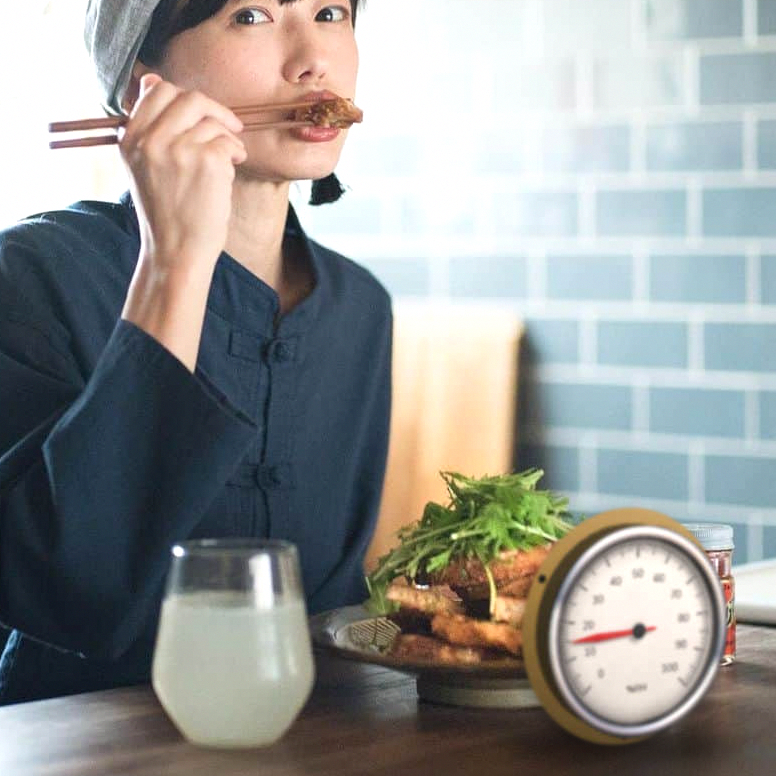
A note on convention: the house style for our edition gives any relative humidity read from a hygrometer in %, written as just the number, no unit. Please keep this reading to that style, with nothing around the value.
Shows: 15
